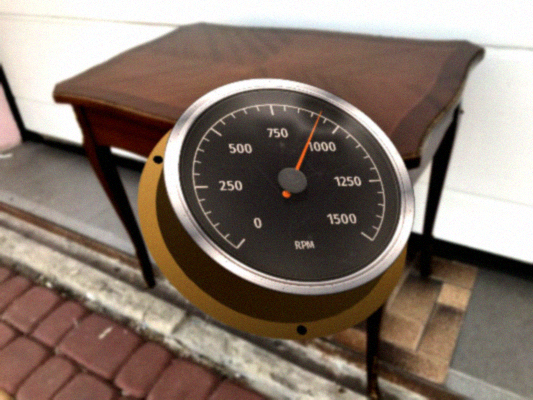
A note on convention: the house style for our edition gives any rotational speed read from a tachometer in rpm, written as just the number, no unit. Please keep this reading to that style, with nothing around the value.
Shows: 925
